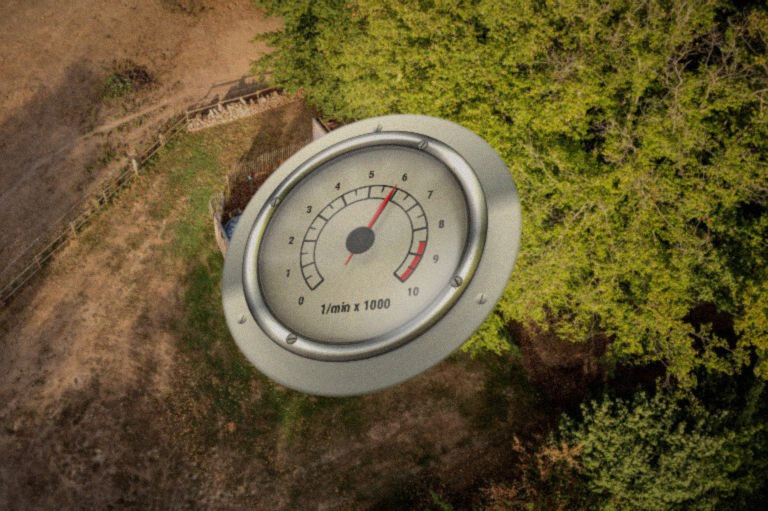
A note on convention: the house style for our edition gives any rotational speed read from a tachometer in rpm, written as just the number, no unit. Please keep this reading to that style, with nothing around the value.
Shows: 6000
